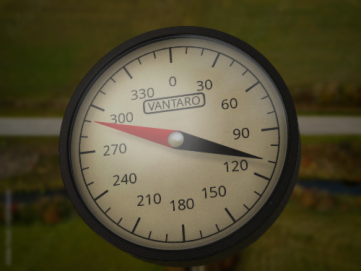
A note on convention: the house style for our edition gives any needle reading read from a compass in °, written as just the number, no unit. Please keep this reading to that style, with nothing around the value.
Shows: 290
